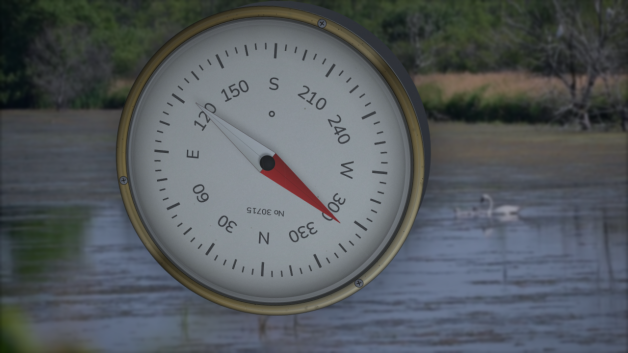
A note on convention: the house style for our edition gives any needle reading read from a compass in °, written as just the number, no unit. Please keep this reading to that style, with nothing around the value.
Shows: 305
